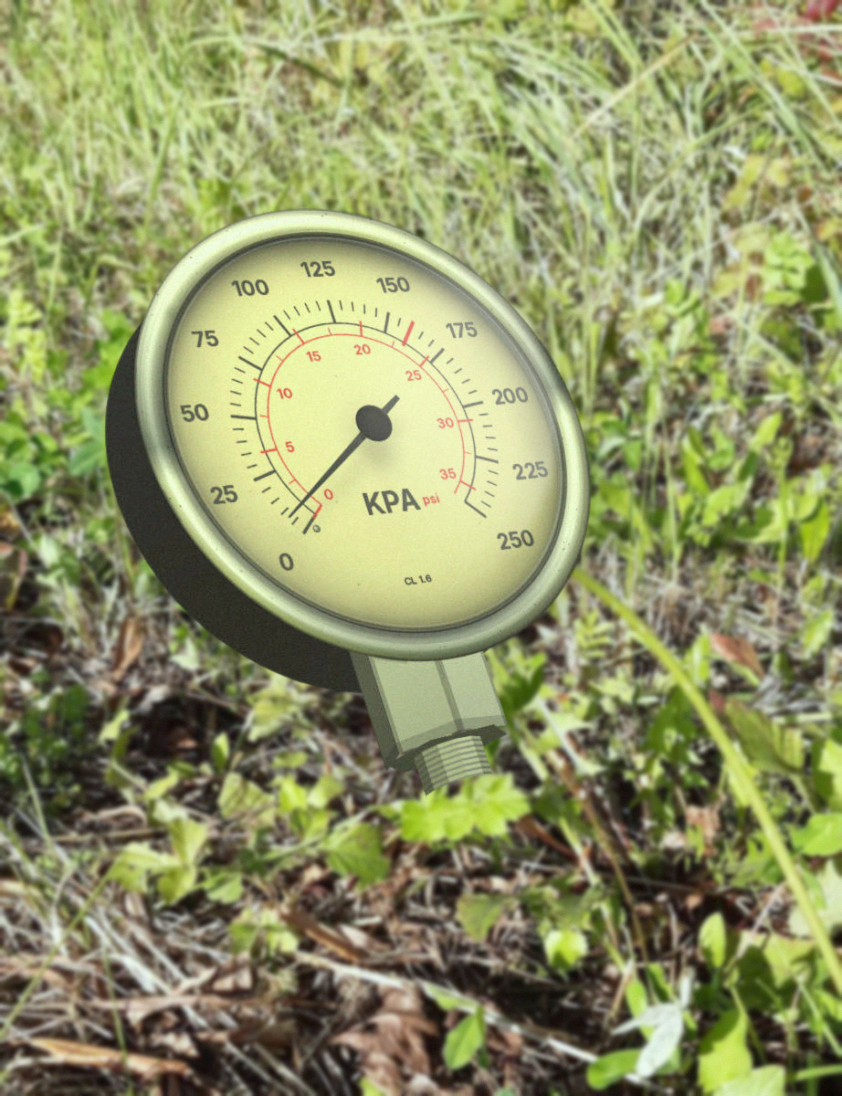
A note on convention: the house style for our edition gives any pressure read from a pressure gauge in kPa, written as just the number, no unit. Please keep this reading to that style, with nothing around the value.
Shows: 7.5
